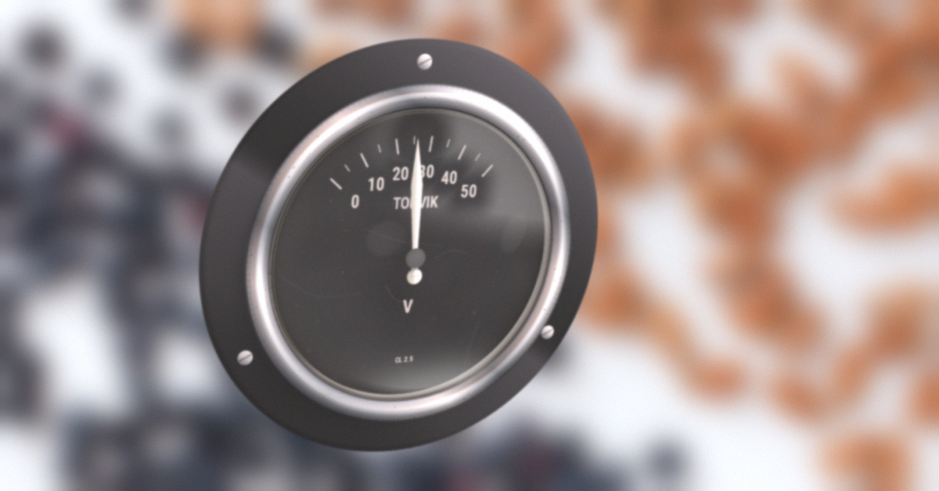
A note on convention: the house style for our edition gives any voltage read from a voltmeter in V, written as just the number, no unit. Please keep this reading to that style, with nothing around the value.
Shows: 25
